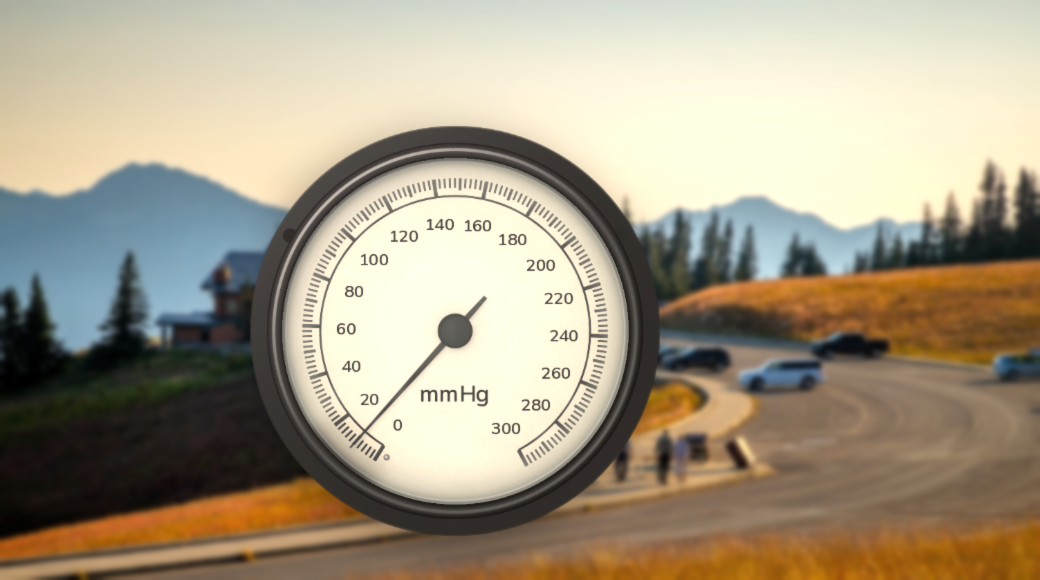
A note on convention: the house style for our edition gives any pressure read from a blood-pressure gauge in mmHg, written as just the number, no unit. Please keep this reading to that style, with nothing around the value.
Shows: 10
